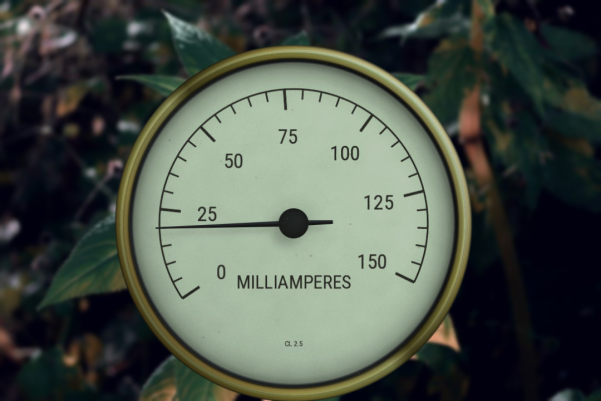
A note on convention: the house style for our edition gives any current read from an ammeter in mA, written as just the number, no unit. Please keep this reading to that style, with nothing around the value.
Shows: 20
